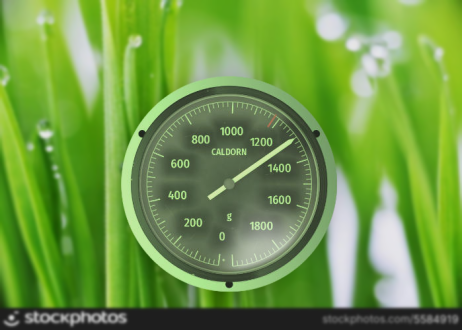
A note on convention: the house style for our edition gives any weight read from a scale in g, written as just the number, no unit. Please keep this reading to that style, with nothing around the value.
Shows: 1300
